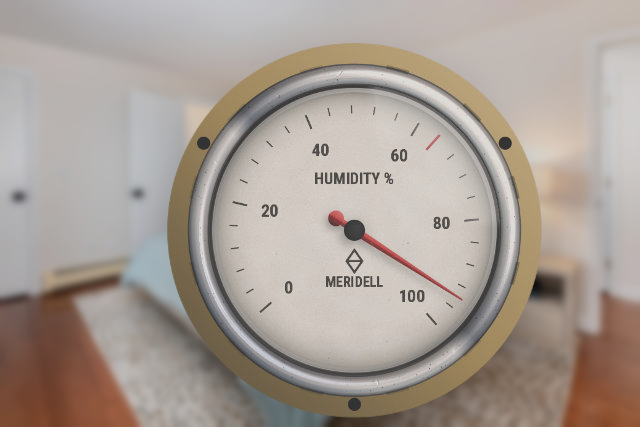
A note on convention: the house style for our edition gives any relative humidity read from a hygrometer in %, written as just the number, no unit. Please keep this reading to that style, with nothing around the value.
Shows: 94
